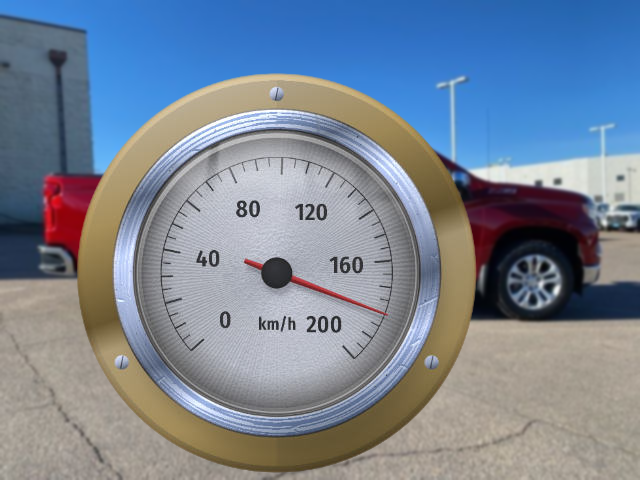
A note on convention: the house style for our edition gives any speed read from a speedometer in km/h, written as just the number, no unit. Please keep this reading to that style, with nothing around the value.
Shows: 180
